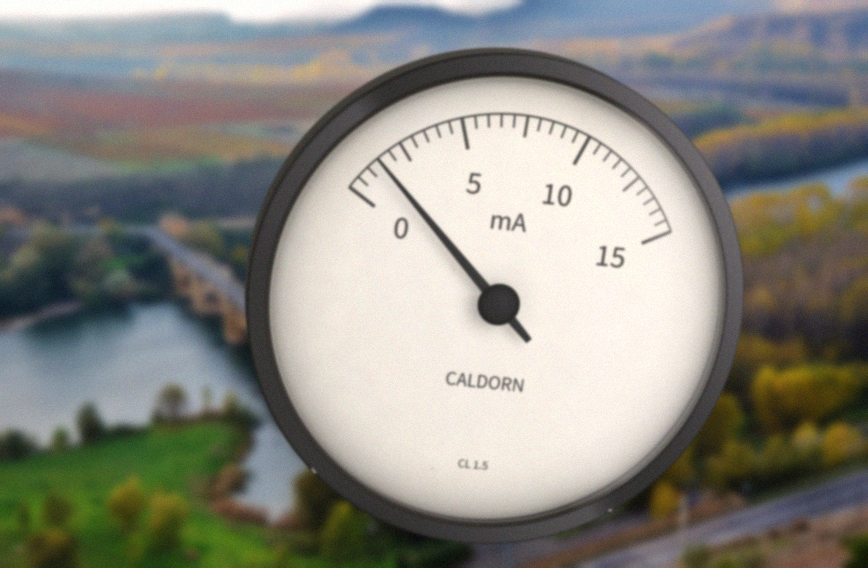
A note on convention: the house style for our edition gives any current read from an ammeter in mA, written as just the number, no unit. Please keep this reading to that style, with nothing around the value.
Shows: 1.5
